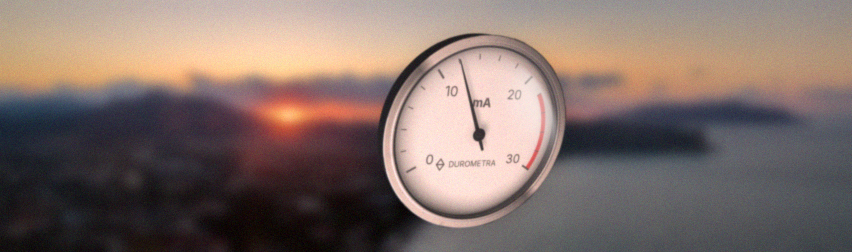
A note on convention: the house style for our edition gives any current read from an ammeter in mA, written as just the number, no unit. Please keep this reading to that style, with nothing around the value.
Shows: 12
